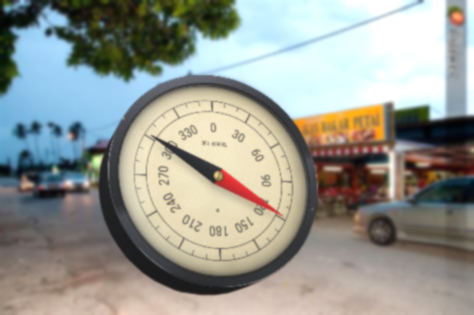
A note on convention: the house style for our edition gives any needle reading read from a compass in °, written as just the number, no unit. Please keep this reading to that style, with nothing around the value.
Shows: 120
